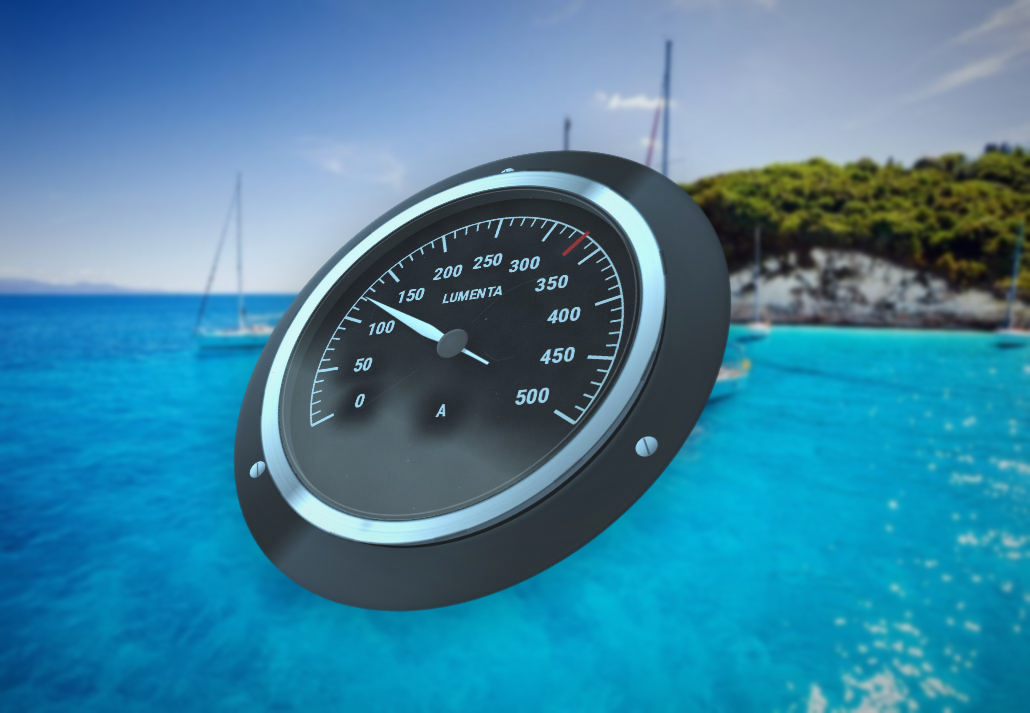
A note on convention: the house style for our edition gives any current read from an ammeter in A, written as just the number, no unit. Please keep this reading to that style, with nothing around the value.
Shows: 120
